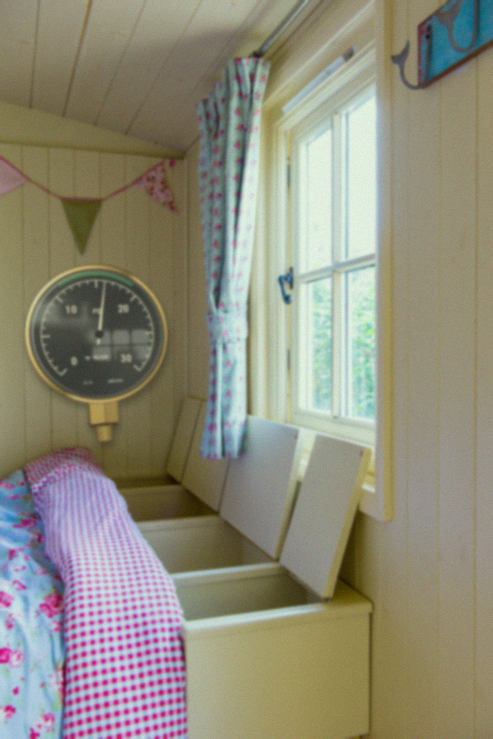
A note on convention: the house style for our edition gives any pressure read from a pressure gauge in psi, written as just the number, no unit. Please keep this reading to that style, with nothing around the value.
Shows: 16
